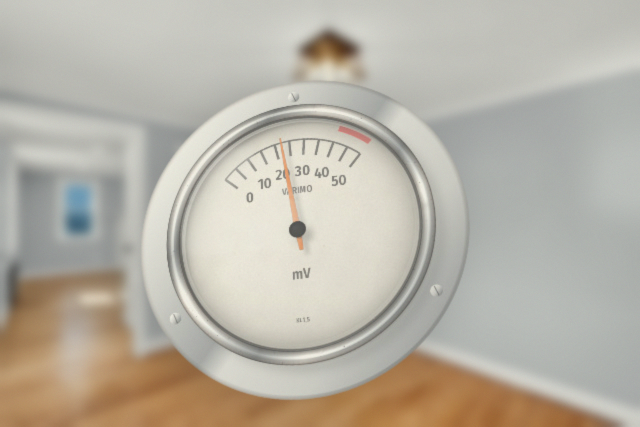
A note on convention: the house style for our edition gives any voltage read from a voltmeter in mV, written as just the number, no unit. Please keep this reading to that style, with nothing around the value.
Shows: 22.5
